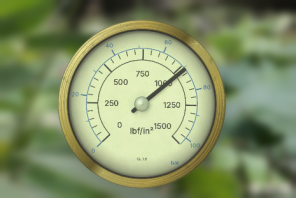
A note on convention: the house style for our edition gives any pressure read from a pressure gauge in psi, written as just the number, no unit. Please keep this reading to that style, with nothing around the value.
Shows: 1025
